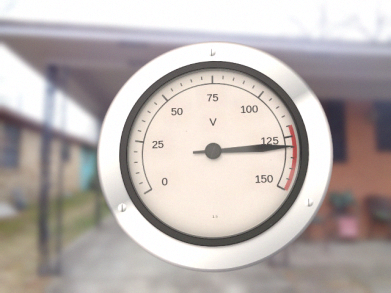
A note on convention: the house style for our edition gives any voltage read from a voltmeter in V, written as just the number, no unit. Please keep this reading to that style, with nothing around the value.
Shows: 130
